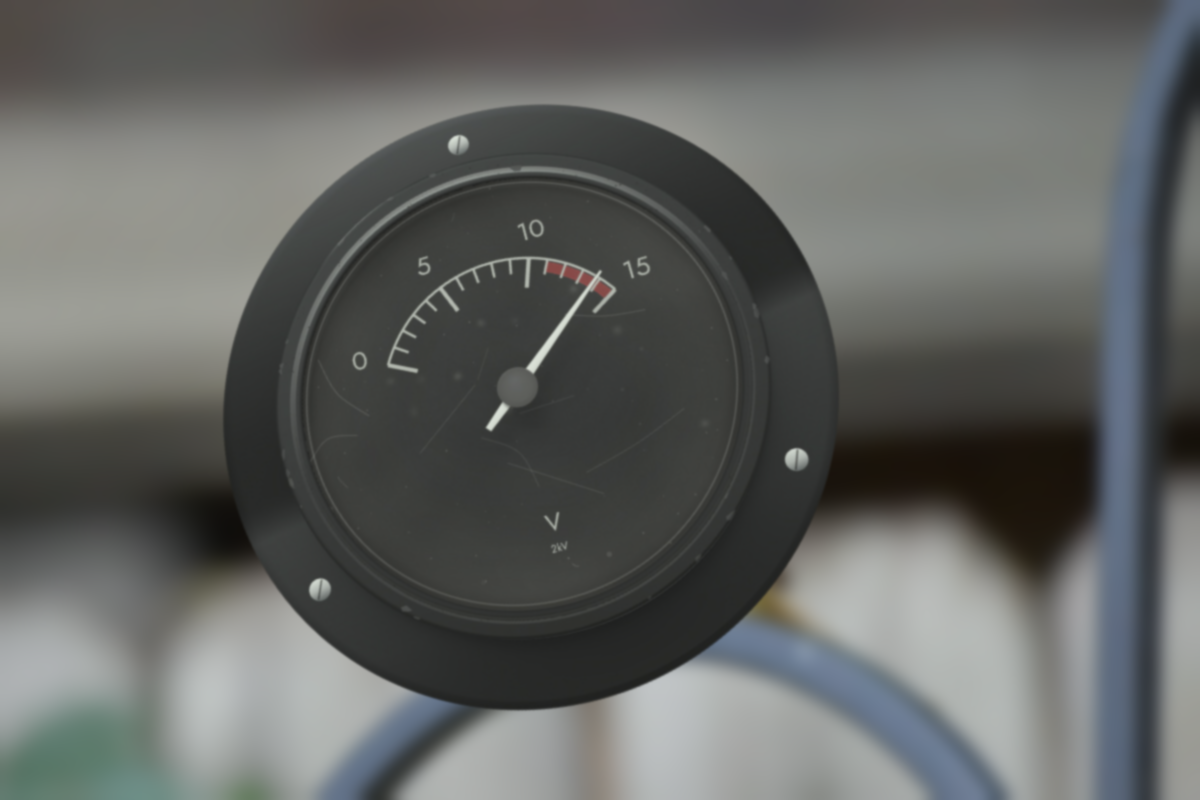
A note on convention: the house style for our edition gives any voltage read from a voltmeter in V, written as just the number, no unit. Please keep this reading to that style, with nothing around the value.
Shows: 14
